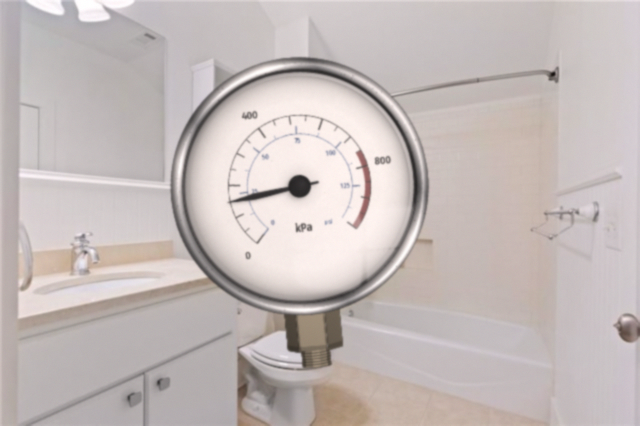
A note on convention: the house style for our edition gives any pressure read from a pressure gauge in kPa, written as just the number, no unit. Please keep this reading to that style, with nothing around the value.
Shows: 150
